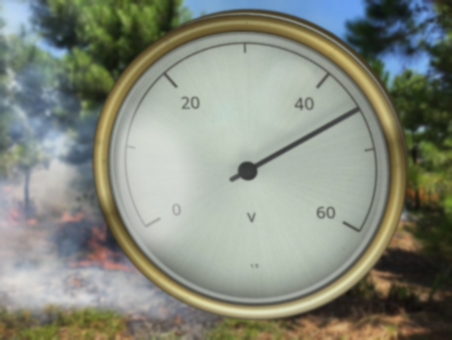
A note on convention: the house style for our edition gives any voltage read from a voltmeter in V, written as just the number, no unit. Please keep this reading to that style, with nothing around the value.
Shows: 45
